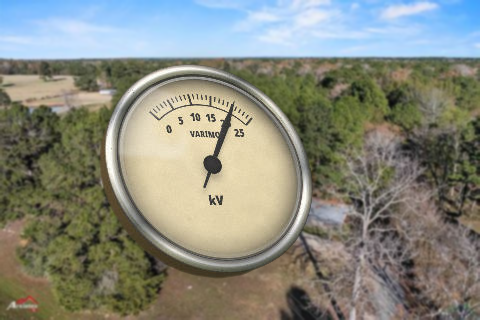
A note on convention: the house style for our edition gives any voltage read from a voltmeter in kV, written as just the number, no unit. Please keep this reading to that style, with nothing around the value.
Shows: 20
